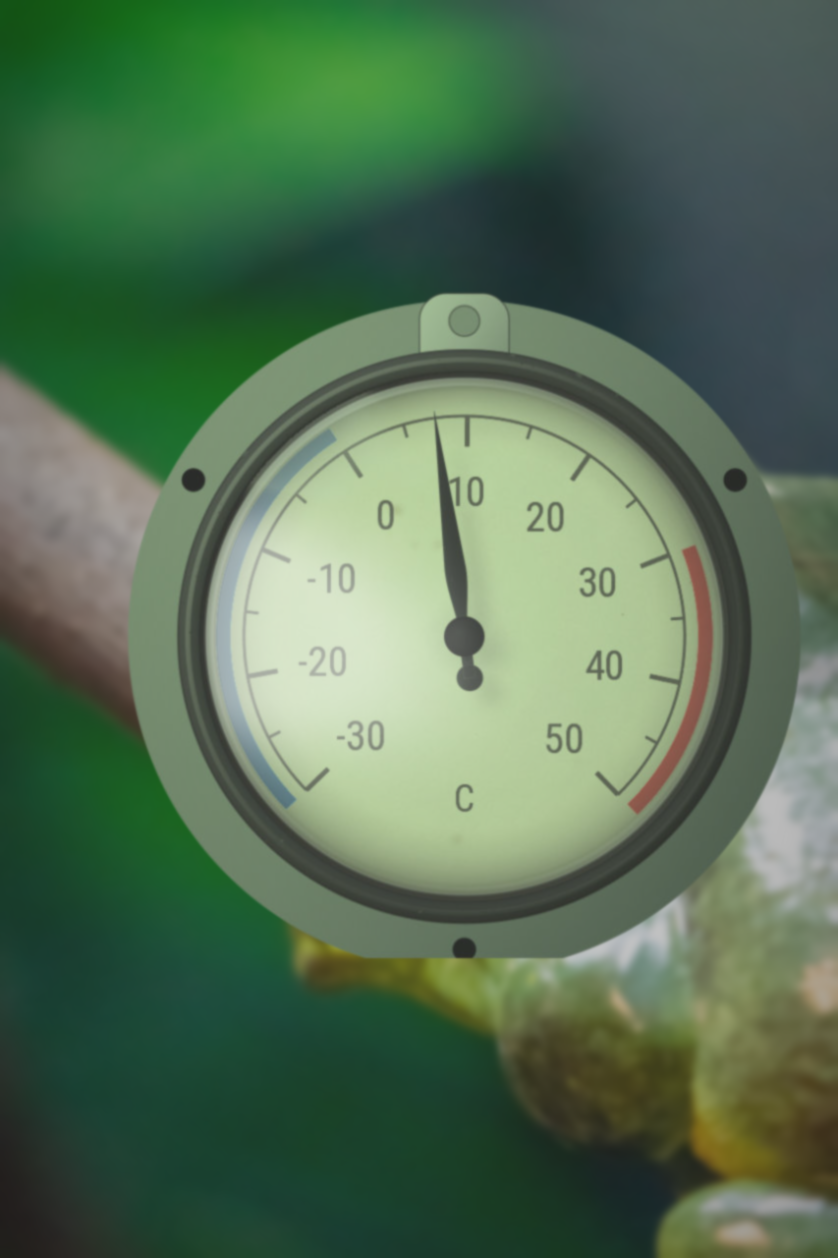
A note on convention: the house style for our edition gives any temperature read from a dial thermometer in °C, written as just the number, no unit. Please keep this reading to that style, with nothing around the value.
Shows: 7.5
